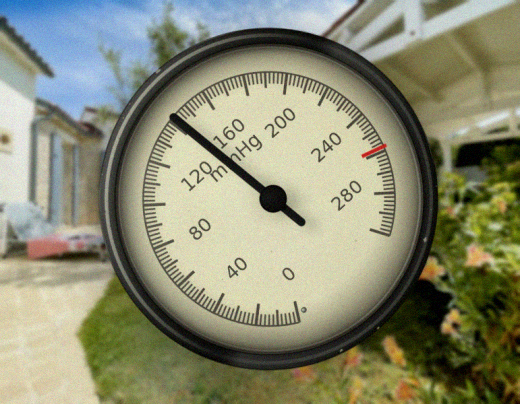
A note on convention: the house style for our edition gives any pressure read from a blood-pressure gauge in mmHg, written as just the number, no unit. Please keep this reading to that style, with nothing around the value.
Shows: 142
